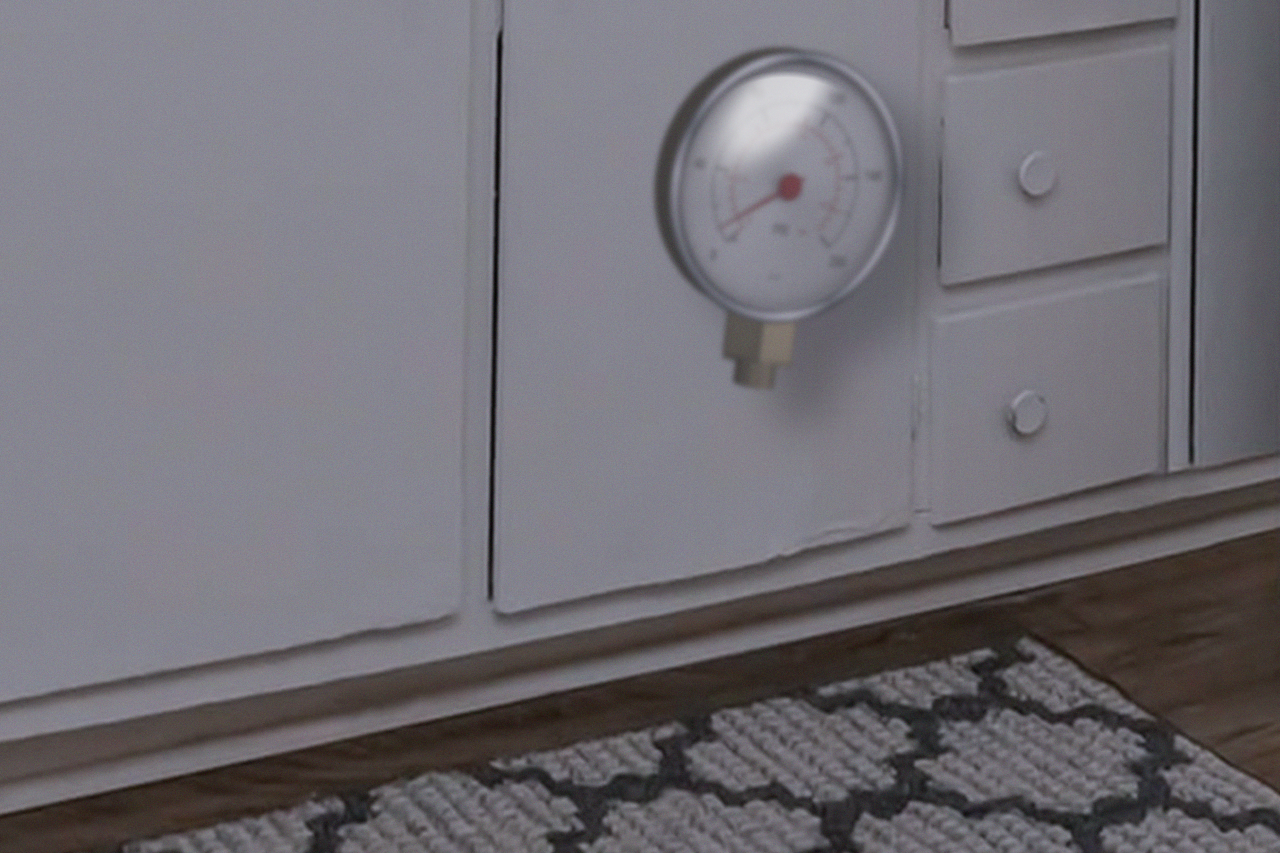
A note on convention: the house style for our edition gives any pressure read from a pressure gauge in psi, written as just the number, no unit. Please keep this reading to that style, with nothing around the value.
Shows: 10
